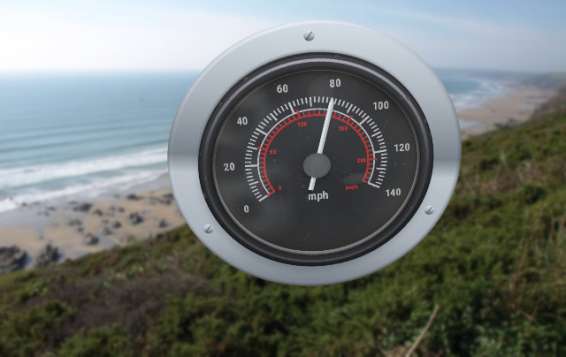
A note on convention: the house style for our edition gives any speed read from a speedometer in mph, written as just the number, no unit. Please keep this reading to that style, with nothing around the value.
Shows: 80
